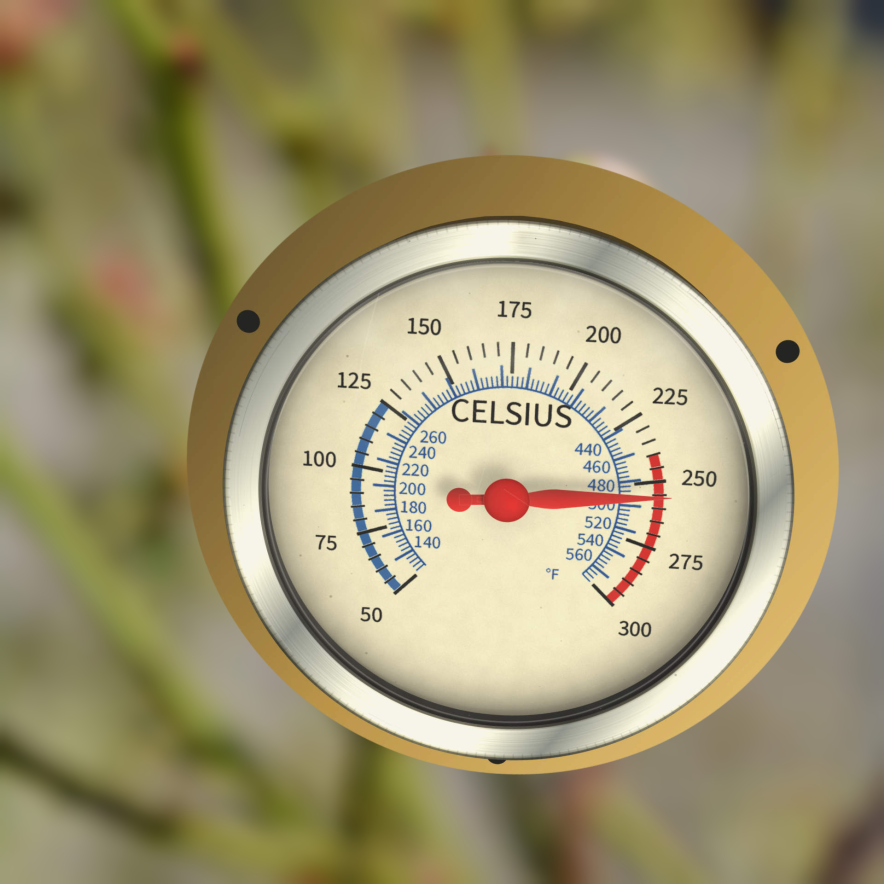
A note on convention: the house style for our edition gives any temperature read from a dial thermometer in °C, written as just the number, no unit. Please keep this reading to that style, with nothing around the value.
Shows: 255
